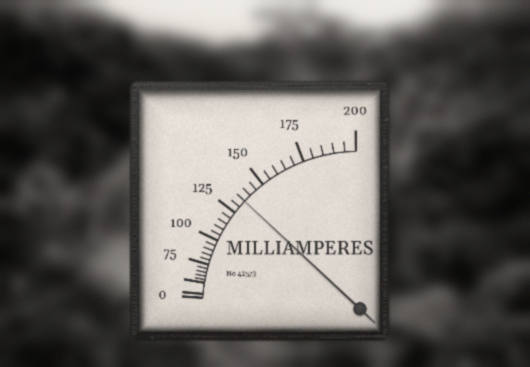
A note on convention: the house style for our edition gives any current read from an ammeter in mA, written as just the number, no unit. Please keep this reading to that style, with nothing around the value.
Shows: 135
